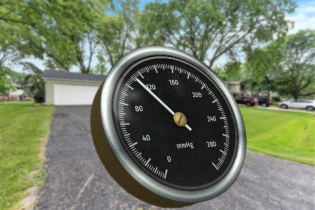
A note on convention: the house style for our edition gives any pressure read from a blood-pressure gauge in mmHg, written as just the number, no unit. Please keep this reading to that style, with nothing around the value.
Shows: 110
